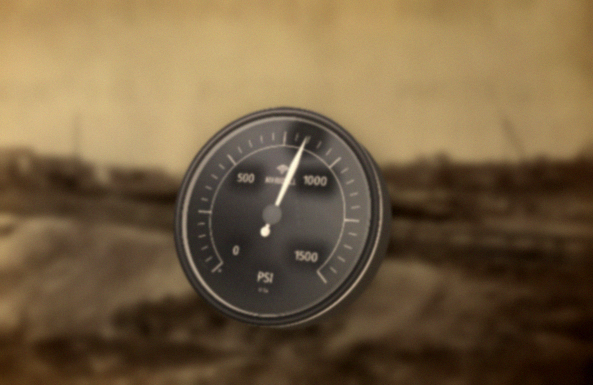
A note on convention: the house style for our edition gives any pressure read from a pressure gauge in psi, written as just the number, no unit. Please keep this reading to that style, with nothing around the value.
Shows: 850
